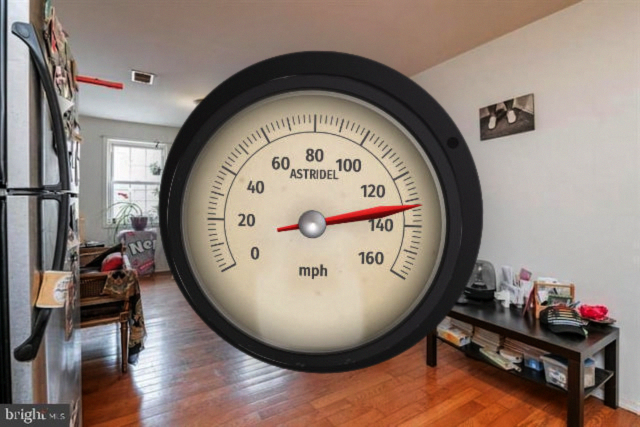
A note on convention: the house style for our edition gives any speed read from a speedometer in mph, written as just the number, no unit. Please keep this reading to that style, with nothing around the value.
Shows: 132
